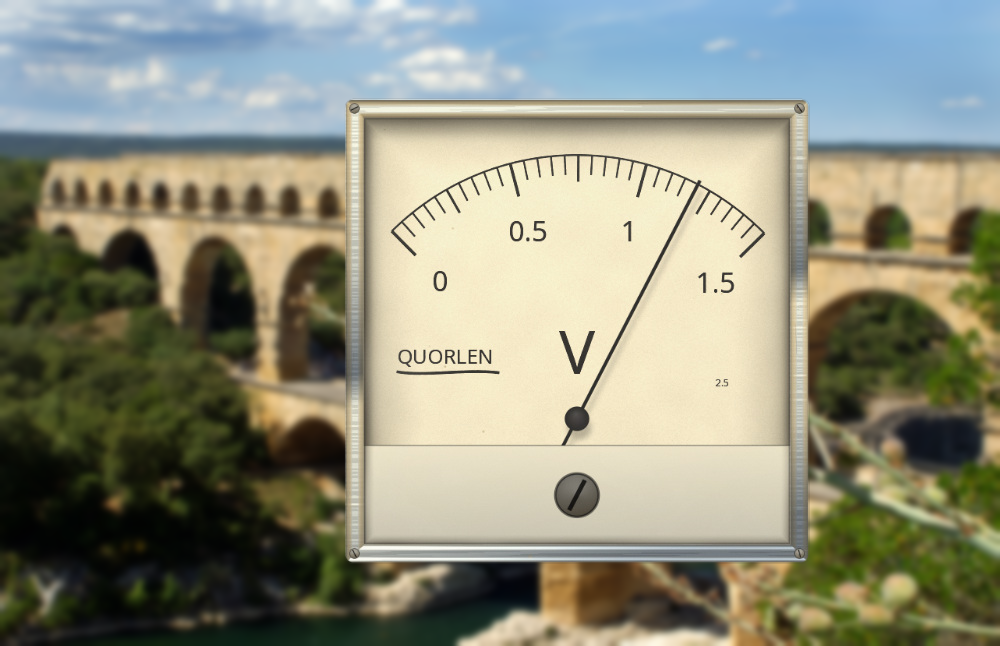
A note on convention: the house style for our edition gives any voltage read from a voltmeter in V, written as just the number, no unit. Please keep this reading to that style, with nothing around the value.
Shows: 1.2
